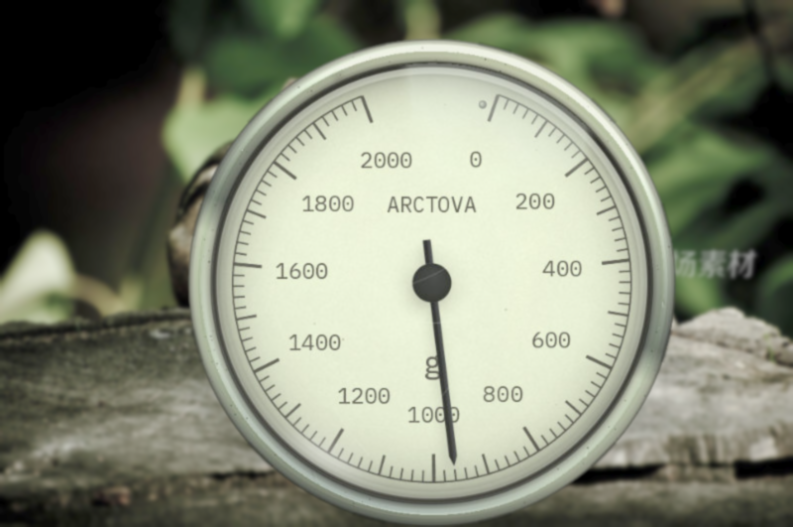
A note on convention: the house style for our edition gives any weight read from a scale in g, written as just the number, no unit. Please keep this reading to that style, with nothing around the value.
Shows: 960
